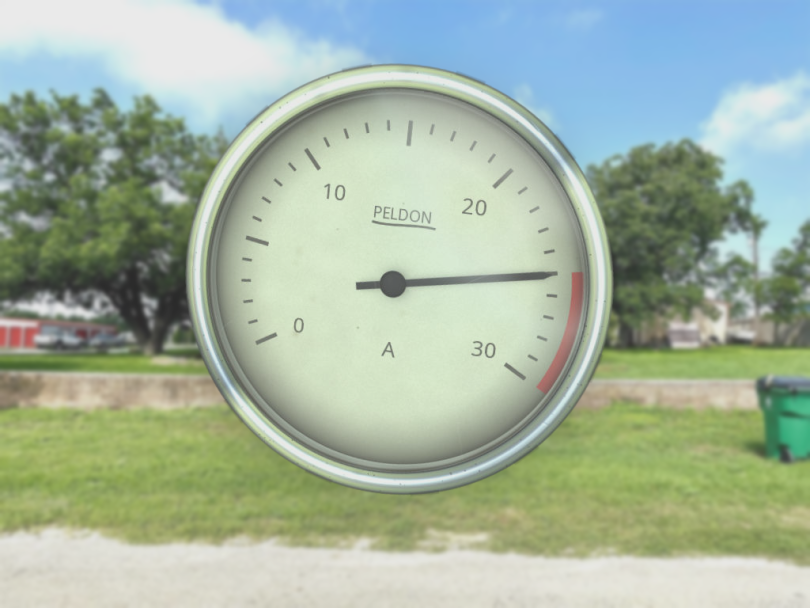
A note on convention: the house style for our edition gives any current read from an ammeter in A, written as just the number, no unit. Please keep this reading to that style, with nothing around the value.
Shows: 25
